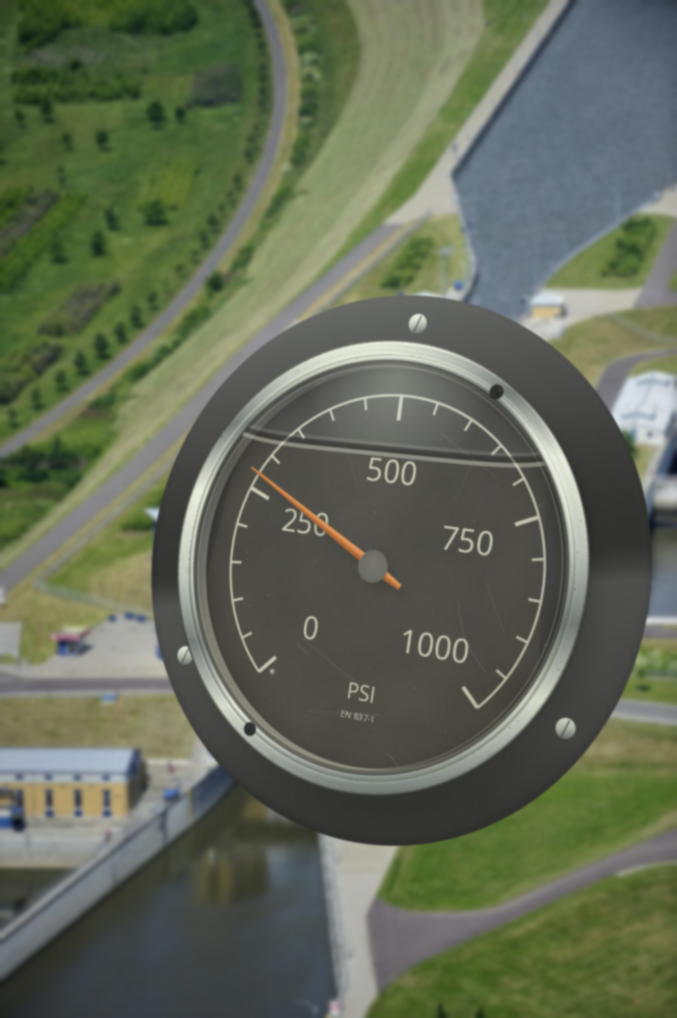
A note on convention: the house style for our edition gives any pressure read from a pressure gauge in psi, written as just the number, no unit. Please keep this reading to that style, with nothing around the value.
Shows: 275
